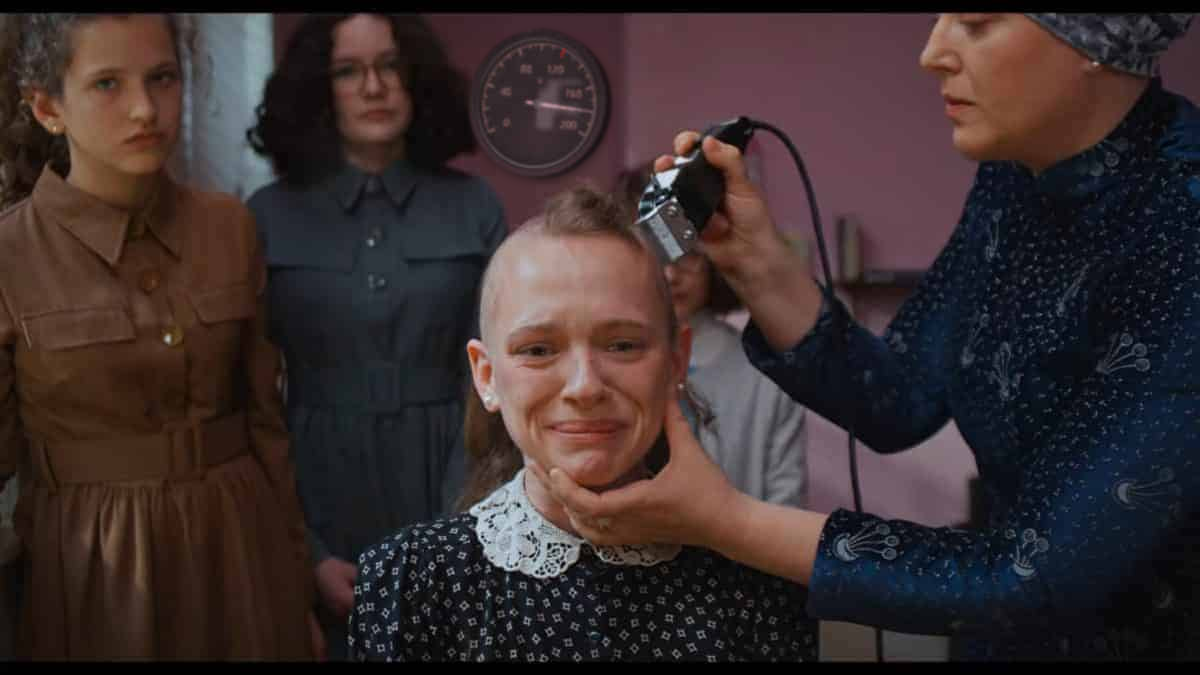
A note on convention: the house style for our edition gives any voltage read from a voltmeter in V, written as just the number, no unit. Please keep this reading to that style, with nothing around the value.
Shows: 180
